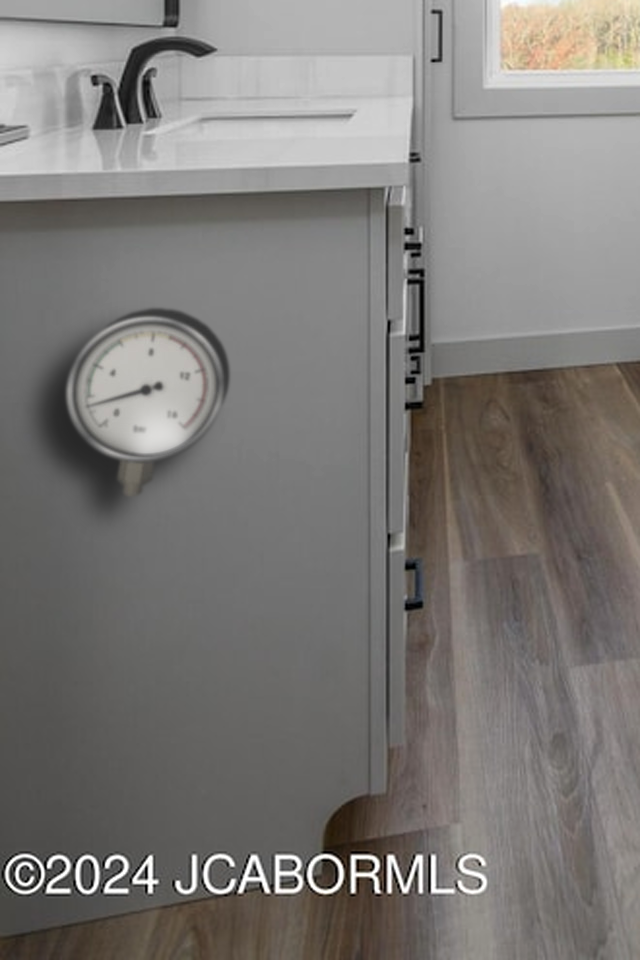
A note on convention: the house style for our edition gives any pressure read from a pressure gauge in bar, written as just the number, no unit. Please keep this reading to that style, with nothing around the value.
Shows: 1.5
